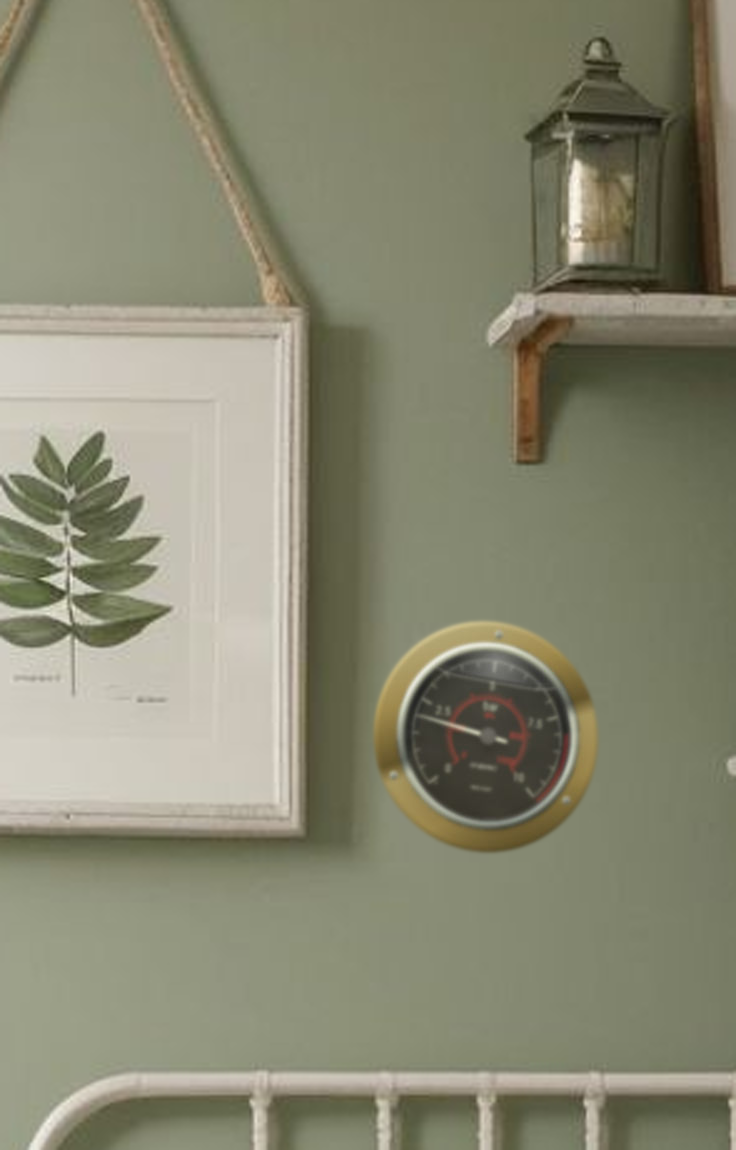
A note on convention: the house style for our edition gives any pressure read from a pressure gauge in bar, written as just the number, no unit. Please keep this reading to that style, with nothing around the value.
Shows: 2
